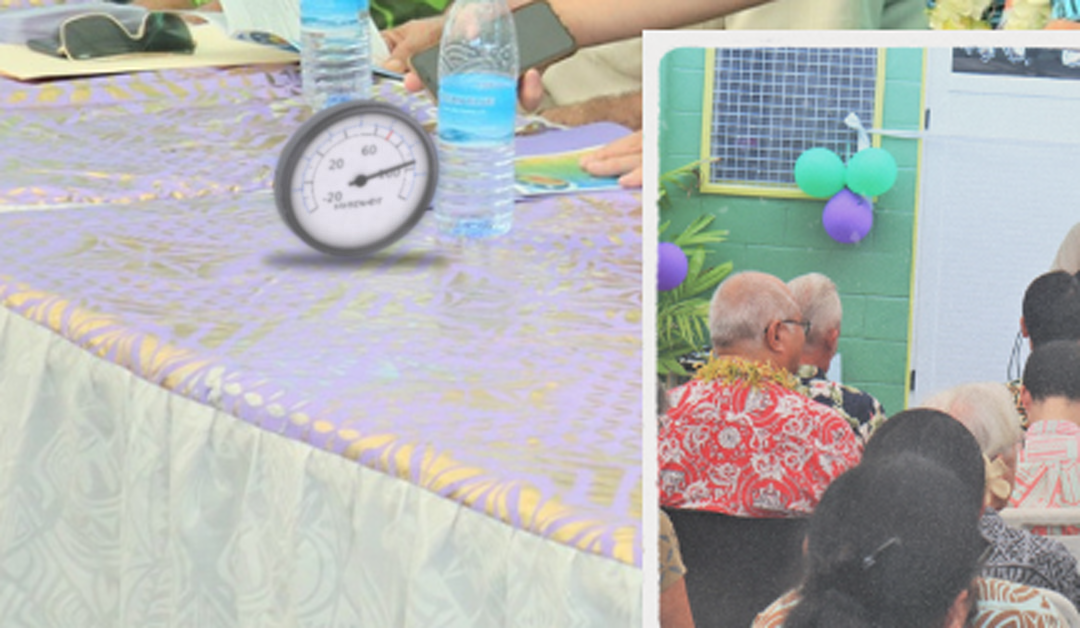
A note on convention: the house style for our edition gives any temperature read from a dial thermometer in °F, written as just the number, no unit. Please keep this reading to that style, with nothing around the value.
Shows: 95
